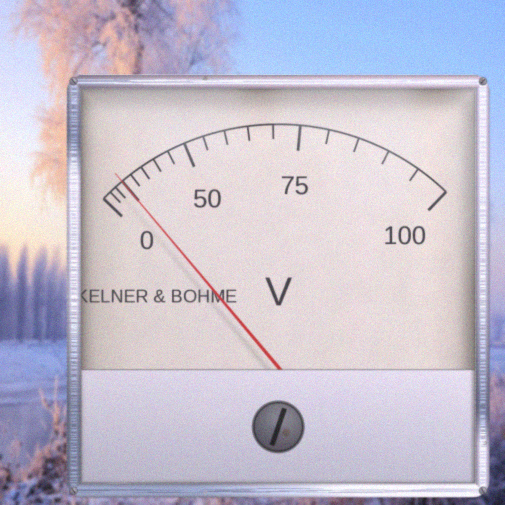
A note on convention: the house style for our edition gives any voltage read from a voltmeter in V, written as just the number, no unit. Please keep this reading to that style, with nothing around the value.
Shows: 25
